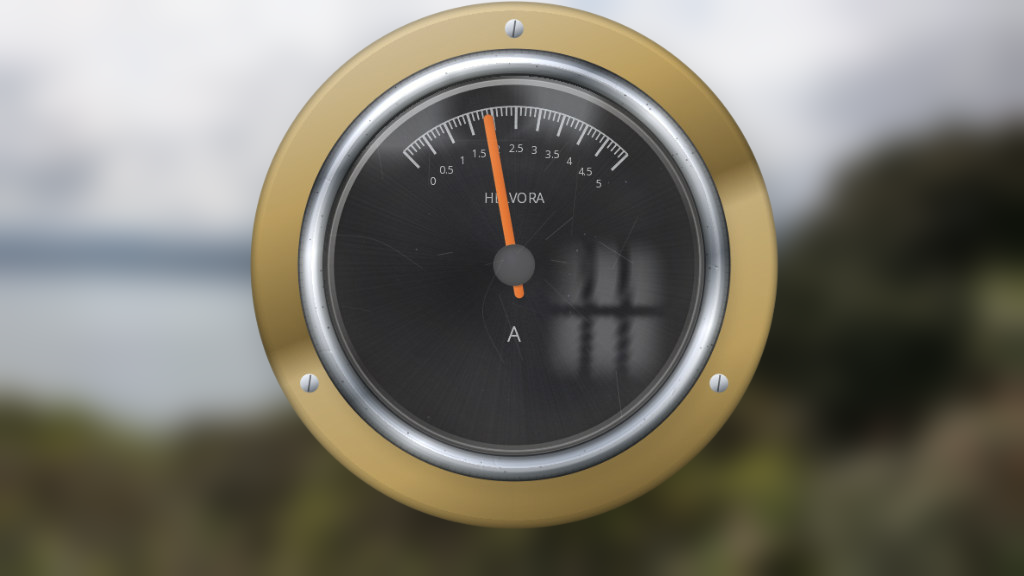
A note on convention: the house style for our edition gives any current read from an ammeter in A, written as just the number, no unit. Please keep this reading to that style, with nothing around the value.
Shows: 1.9
